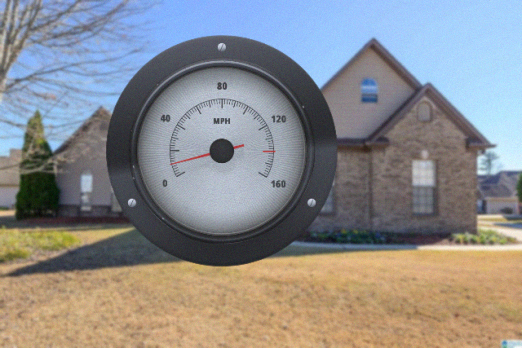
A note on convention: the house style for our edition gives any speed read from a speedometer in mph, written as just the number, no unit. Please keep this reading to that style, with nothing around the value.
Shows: 10
